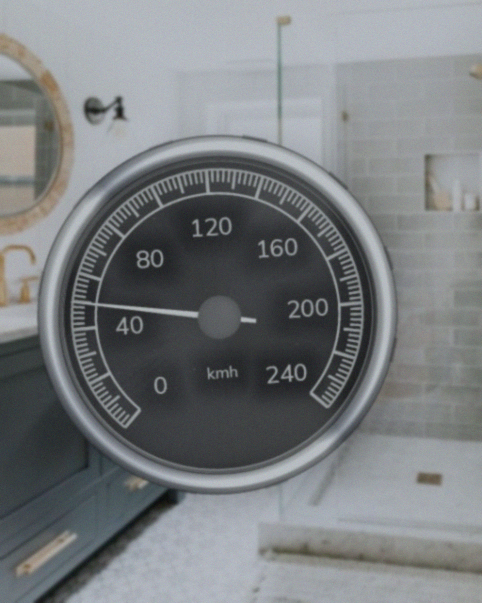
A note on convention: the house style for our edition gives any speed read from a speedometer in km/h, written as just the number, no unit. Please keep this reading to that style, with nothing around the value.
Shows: 50
